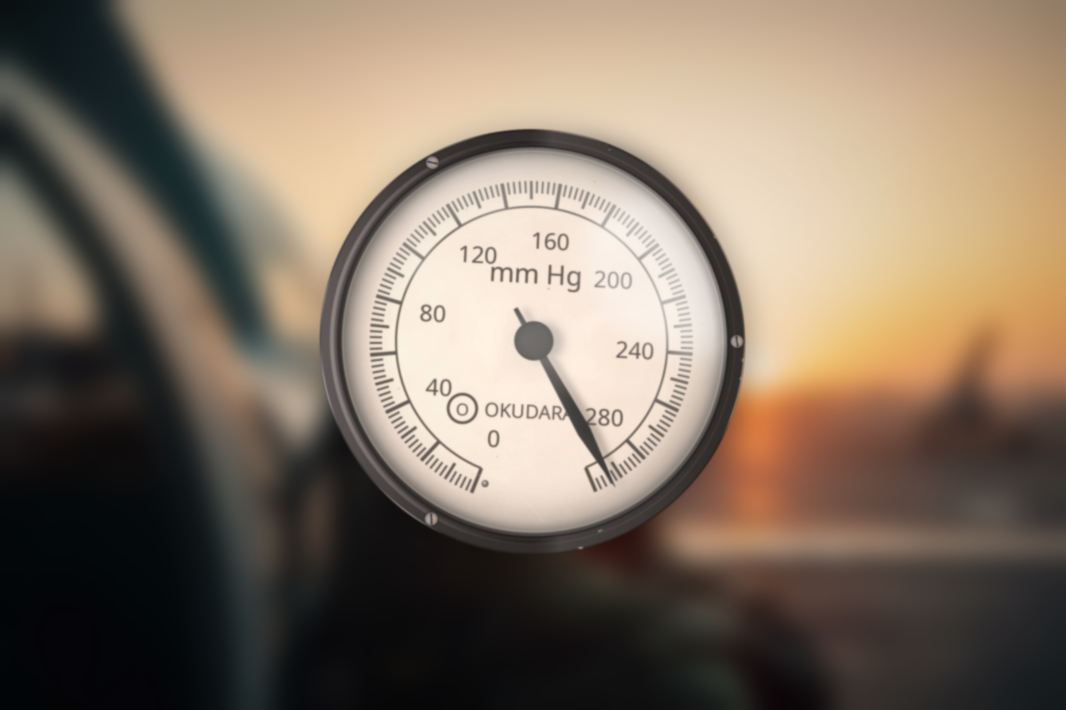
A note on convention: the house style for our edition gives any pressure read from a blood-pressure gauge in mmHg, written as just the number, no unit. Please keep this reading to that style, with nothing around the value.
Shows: 294
